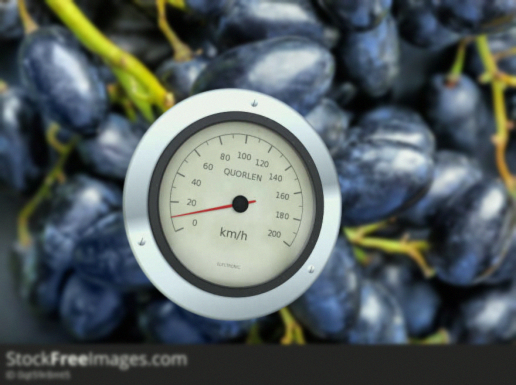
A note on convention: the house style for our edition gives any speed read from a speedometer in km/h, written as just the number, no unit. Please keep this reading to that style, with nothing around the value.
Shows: 10
